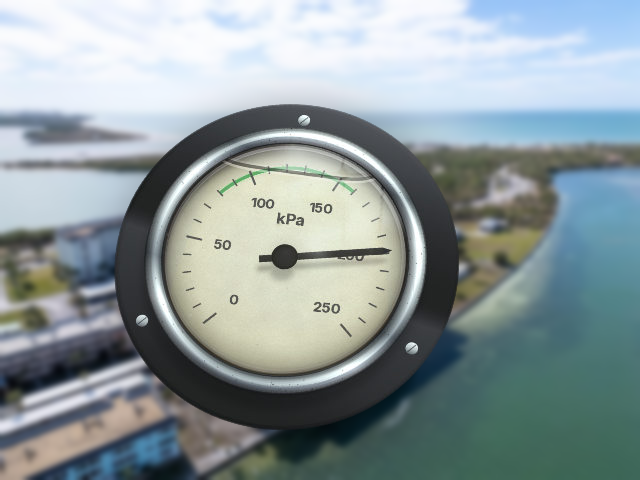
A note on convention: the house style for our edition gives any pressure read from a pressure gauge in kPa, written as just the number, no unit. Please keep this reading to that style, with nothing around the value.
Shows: 200
